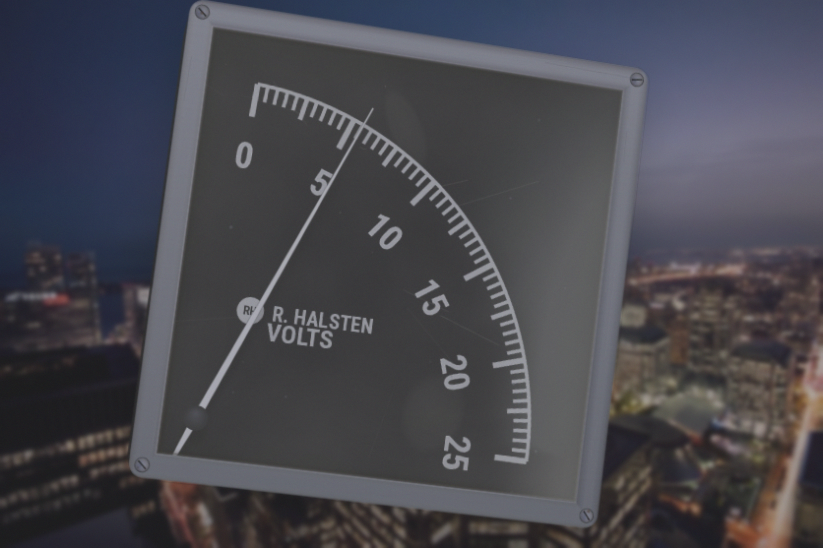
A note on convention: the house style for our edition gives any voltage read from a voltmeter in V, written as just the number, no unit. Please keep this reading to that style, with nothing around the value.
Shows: 5.5
